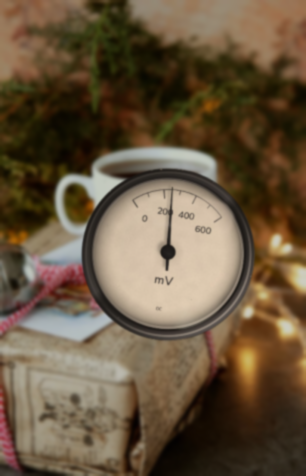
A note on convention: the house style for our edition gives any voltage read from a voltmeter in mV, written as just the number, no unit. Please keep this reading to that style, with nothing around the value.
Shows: 250
